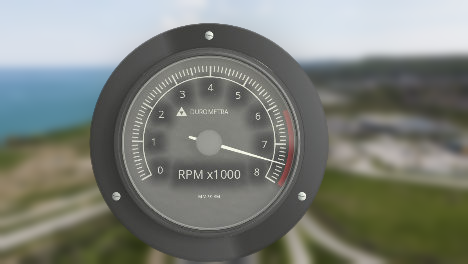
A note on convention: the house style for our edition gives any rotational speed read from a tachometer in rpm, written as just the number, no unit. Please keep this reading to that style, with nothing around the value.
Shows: 7500
